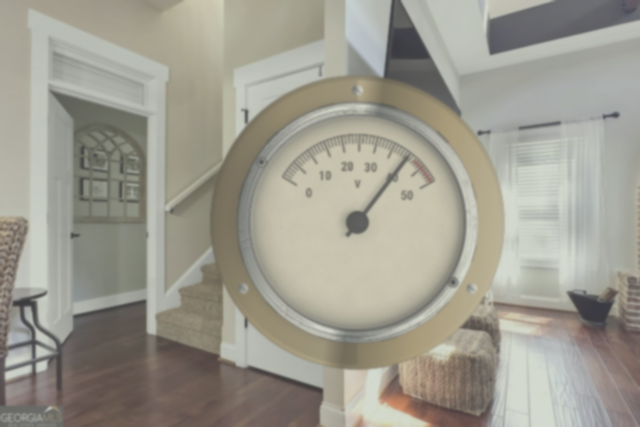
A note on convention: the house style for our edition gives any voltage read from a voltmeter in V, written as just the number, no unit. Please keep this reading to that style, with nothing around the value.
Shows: 40
